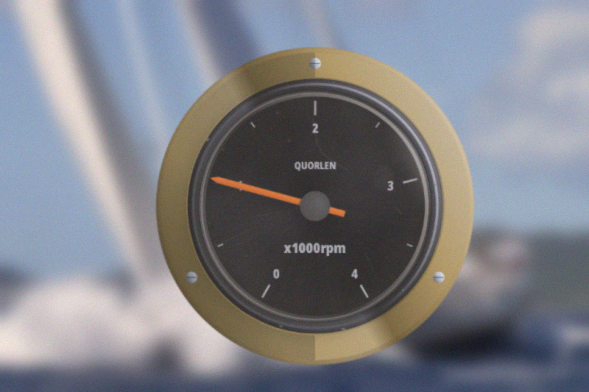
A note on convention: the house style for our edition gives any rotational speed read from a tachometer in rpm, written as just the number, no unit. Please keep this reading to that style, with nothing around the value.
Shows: 1000
